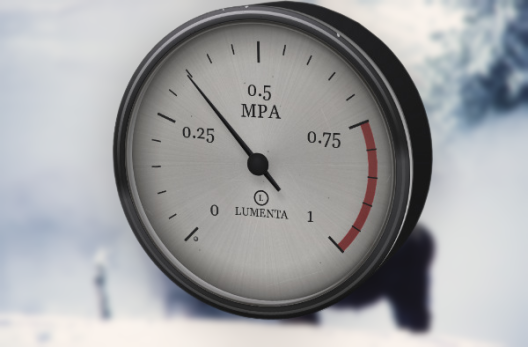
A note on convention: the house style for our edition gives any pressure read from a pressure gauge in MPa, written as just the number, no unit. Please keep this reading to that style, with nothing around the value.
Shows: 0.35
